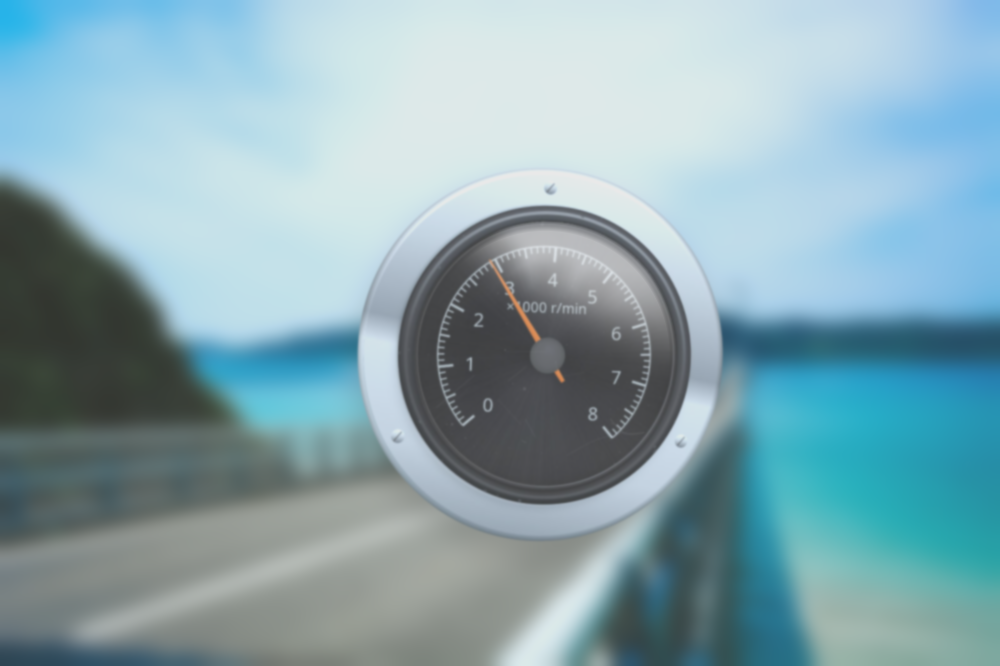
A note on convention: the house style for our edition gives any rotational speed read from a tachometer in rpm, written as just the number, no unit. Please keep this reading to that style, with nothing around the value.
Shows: 2900
